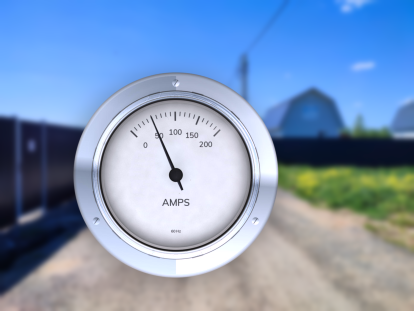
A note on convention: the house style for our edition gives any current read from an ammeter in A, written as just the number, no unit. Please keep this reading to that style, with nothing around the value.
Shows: 50
